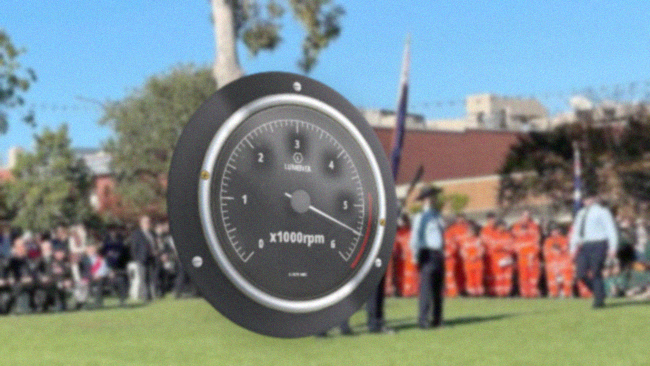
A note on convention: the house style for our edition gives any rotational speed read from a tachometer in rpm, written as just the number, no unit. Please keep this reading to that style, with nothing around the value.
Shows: 5500
